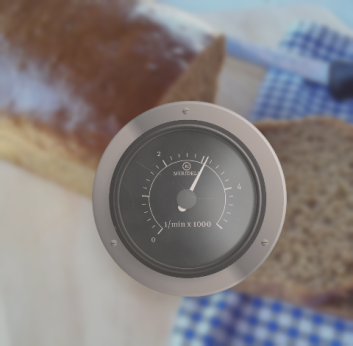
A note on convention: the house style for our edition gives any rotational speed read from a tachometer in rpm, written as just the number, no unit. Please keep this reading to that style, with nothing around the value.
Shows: 3100
